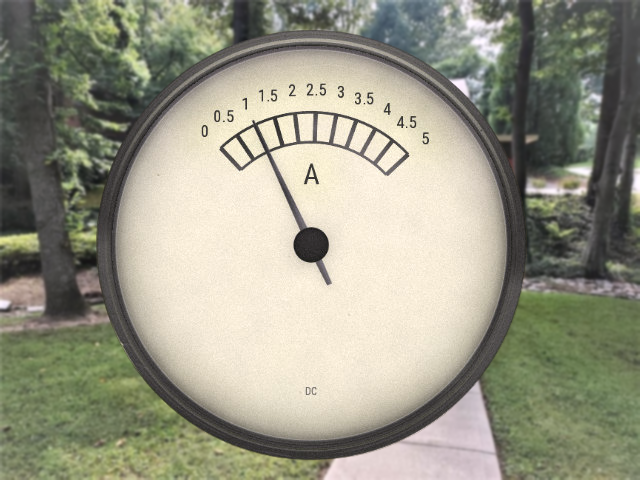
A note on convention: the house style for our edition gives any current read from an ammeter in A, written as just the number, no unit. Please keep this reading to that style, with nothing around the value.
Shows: 1
